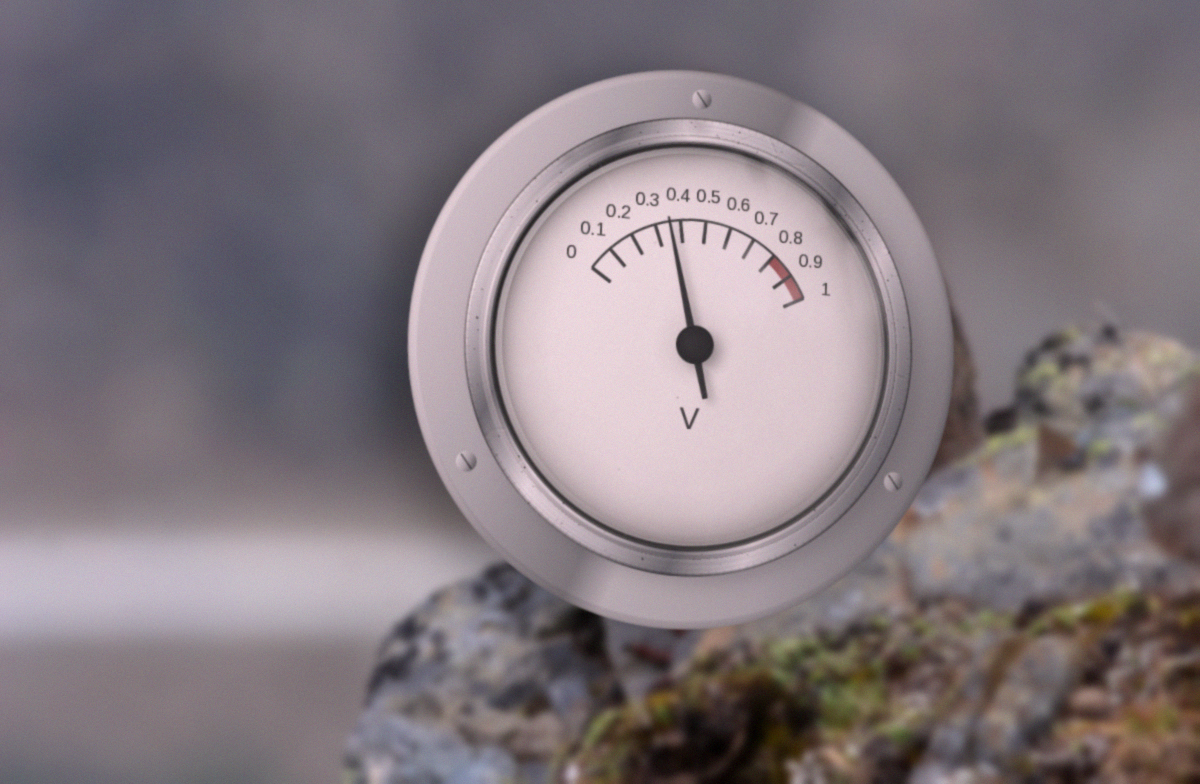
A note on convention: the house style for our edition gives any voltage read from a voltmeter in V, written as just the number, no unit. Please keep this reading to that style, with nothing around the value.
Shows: 0.35
